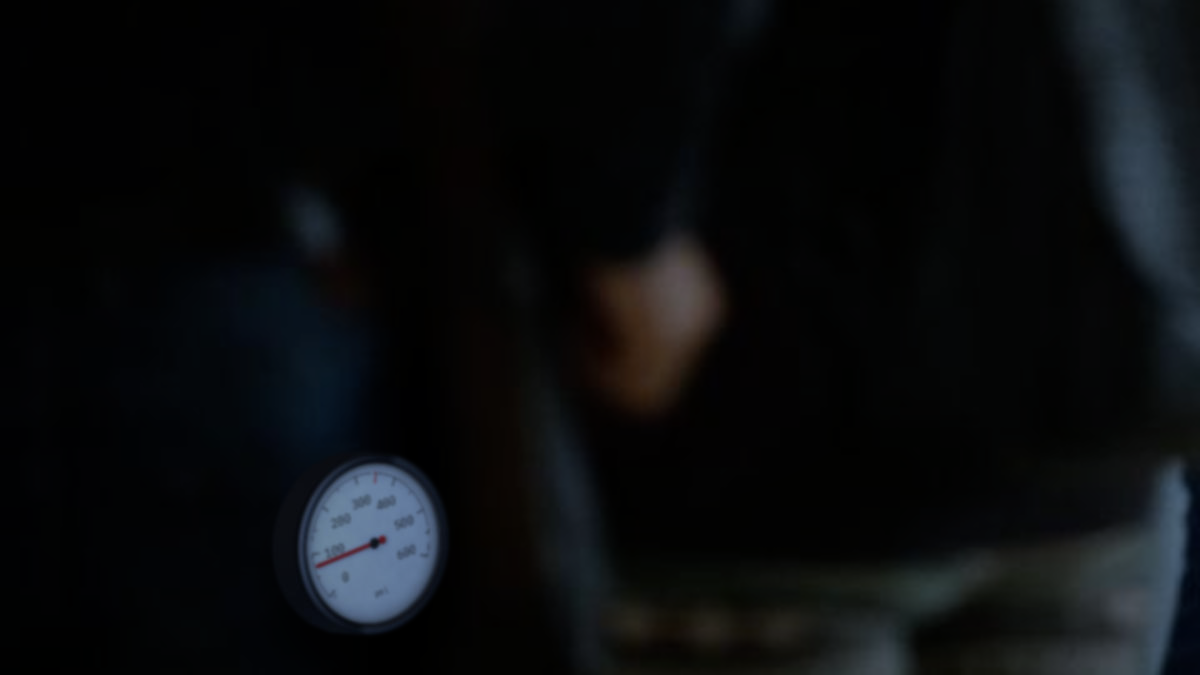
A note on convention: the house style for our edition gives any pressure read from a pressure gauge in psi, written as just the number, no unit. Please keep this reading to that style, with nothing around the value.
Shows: 75
